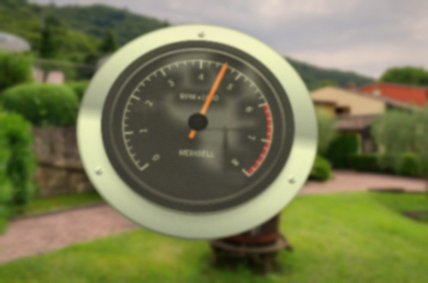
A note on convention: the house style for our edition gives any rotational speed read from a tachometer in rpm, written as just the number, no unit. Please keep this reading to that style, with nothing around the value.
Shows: 4600
